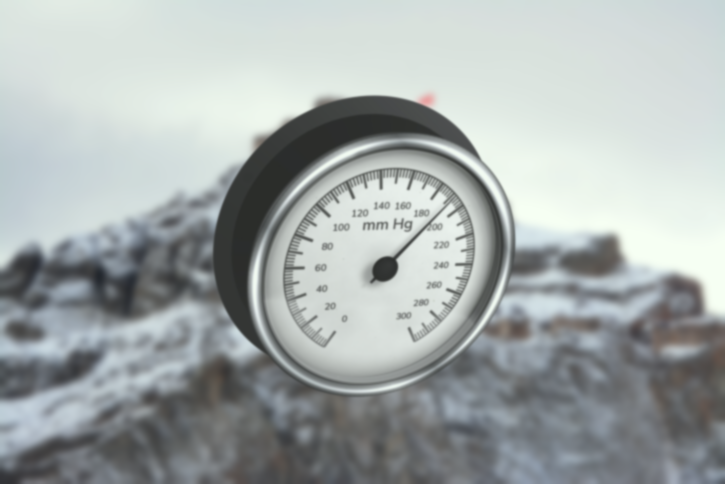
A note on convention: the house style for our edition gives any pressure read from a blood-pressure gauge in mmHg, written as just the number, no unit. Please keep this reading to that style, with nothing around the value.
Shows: 190
